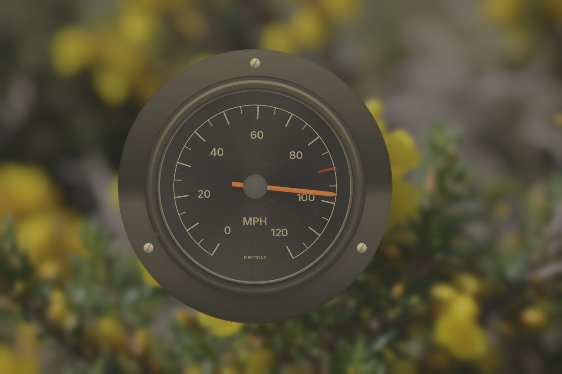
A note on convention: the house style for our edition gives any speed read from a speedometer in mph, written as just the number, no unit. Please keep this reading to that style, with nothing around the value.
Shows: 97.5
